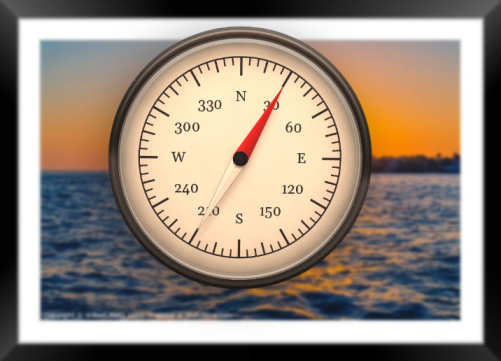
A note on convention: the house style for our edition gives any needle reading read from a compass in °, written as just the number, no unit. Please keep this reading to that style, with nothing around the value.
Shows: 30
